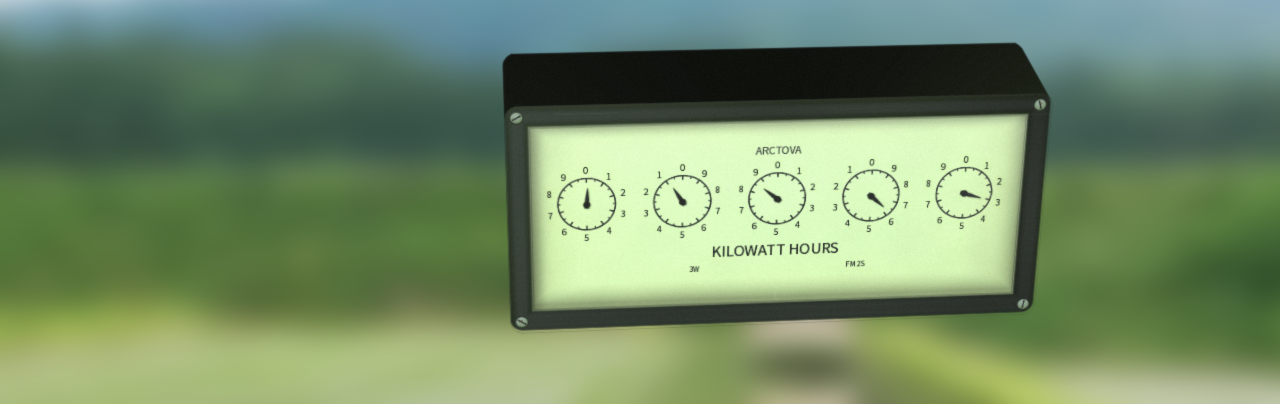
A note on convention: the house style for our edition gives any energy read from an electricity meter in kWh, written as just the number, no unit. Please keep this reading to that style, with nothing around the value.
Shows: 863
